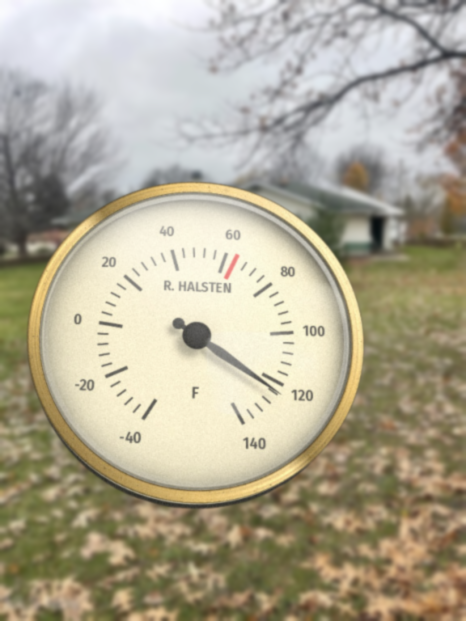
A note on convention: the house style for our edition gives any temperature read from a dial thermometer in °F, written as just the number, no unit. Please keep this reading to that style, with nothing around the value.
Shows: 124
